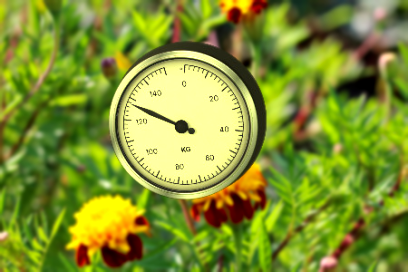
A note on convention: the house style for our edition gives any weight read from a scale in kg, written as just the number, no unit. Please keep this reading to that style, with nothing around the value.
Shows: 128
